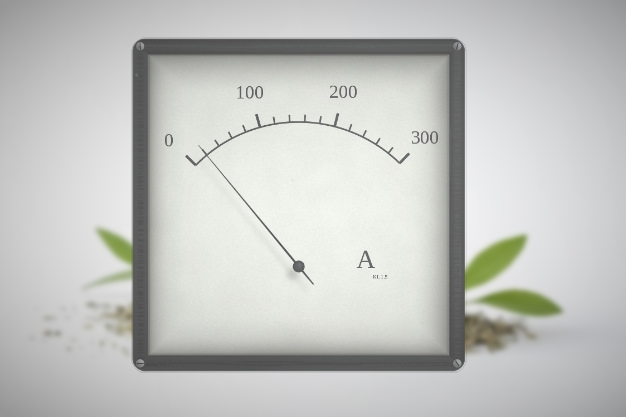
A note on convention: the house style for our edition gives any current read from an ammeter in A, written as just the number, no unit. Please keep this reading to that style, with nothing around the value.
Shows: 20
